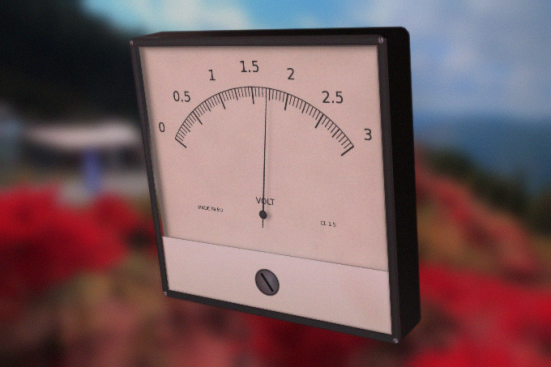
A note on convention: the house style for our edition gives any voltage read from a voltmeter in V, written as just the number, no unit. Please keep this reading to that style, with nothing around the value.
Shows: 1.75
